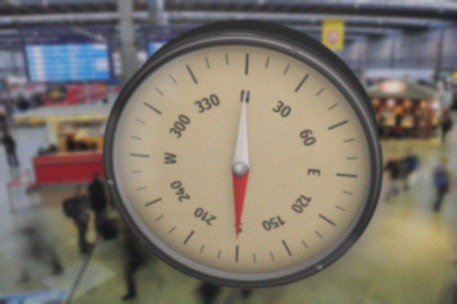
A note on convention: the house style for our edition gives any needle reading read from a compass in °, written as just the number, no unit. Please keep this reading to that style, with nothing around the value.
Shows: 180
